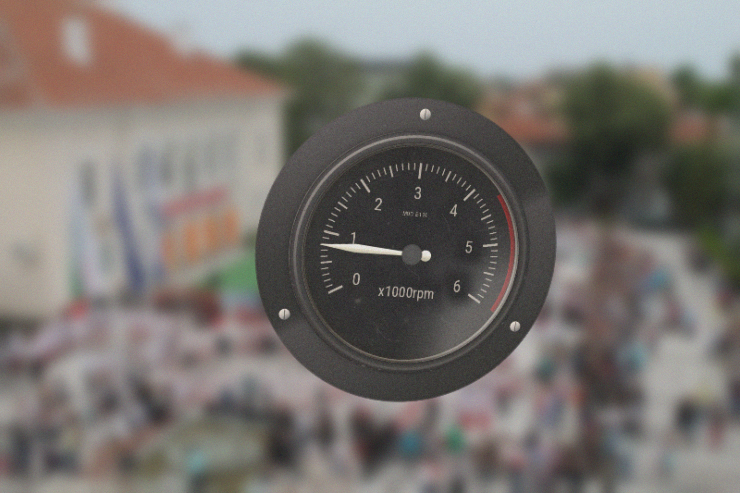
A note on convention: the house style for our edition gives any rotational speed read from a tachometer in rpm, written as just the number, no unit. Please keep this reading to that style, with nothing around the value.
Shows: 800
